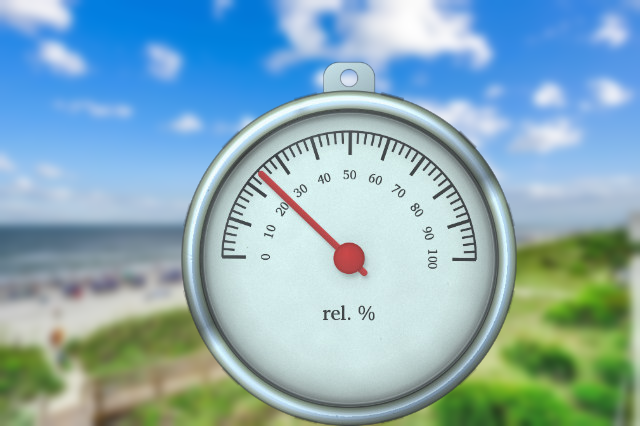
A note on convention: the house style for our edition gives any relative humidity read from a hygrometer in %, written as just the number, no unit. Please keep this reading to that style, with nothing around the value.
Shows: 24
